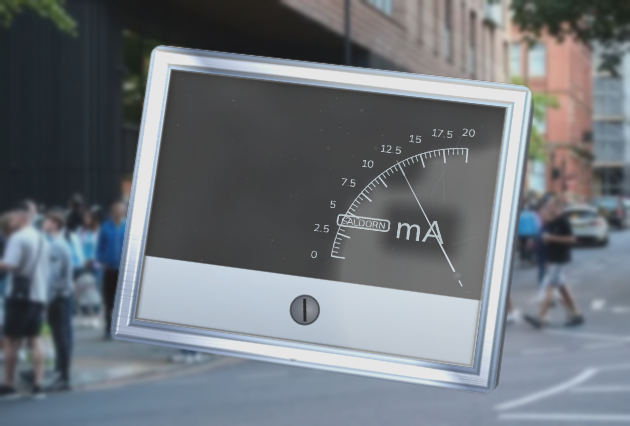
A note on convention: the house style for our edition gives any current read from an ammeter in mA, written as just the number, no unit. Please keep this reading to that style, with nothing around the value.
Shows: 12.5
